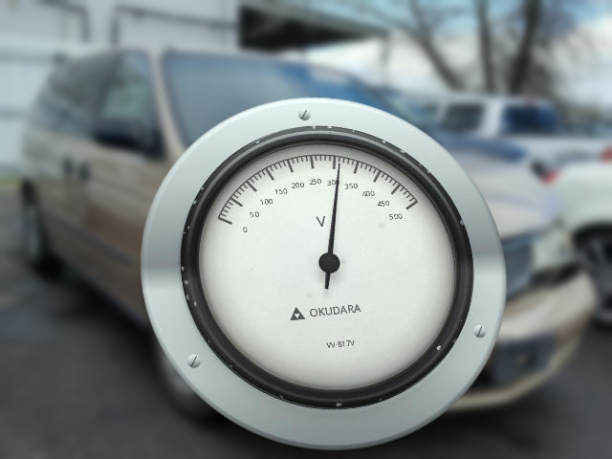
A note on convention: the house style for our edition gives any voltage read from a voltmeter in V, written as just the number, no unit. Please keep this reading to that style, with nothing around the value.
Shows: 310
